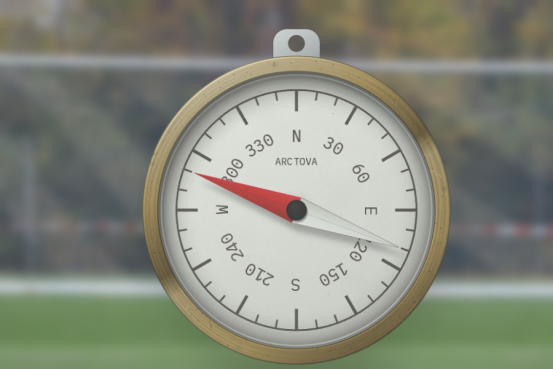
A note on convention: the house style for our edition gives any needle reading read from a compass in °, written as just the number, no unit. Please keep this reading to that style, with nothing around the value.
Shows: 290
